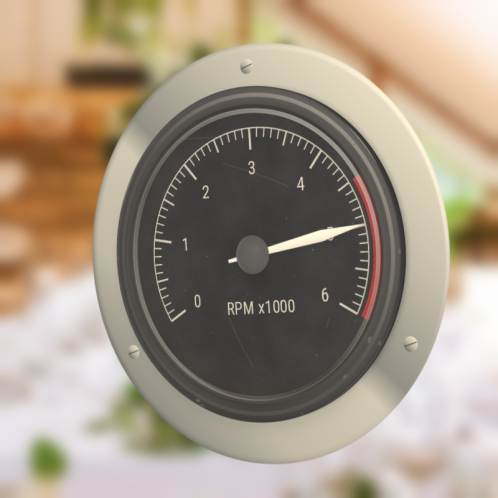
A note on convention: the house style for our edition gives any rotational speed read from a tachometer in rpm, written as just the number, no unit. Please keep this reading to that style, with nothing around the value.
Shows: 5000
